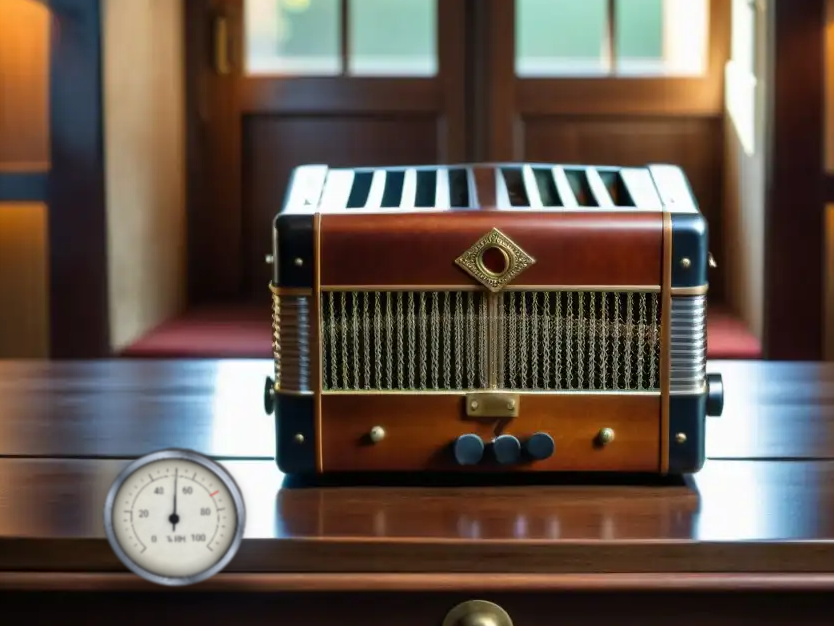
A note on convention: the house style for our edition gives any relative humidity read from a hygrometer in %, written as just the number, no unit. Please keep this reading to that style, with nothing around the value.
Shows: 52
